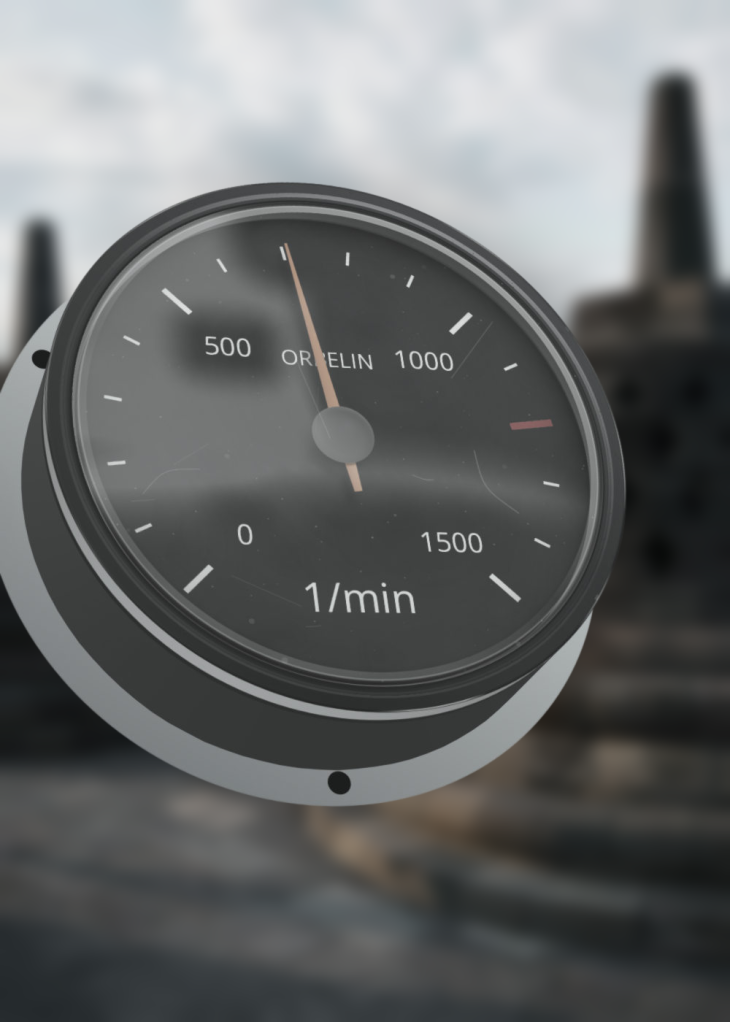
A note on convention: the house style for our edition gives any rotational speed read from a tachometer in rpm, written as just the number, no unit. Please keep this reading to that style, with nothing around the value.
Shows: 700
